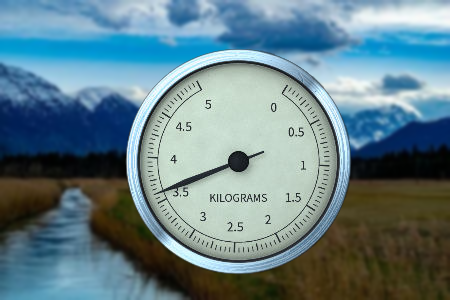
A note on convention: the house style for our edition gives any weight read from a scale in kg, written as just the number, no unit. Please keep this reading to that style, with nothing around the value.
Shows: 3.6
